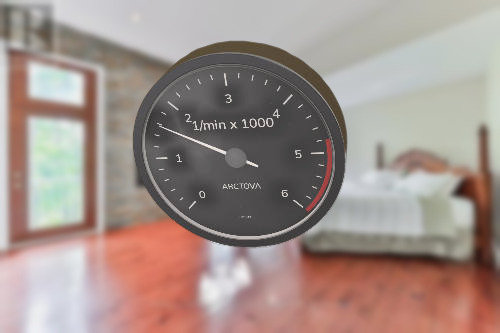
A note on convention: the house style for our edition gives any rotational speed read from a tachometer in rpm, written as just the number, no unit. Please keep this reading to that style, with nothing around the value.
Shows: 1600
